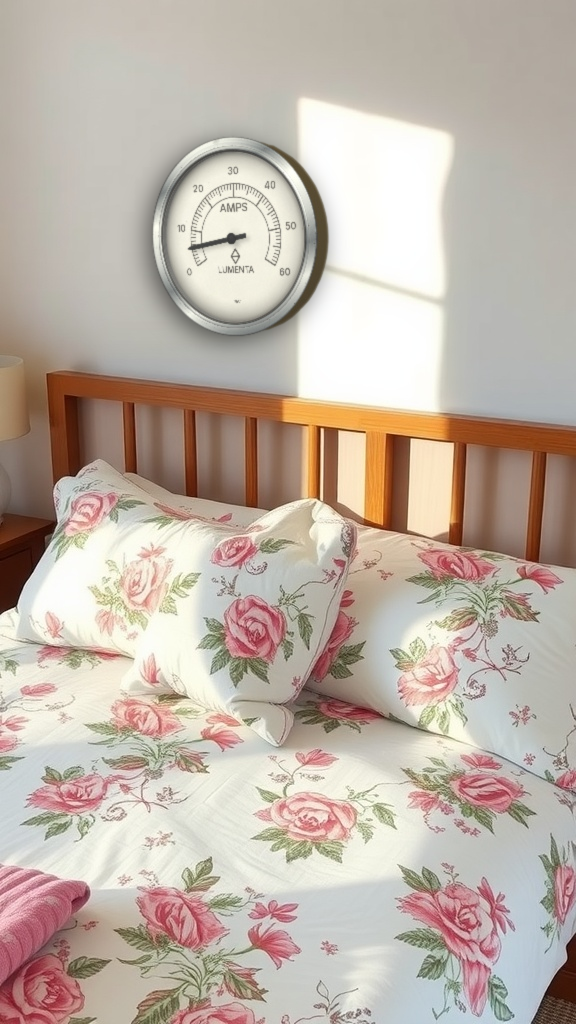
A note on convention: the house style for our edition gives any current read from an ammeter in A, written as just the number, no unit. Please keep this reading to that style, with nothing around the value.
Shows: 5
